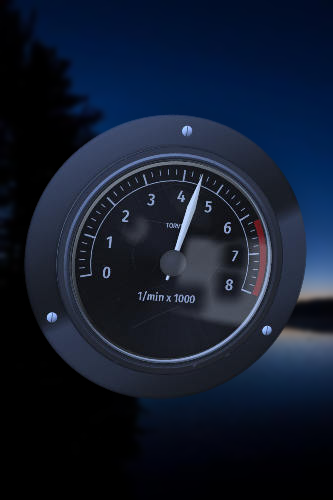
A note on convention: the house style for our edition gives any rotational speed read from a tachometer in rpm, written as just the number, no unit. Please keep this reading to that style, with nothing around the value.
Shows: 4400
